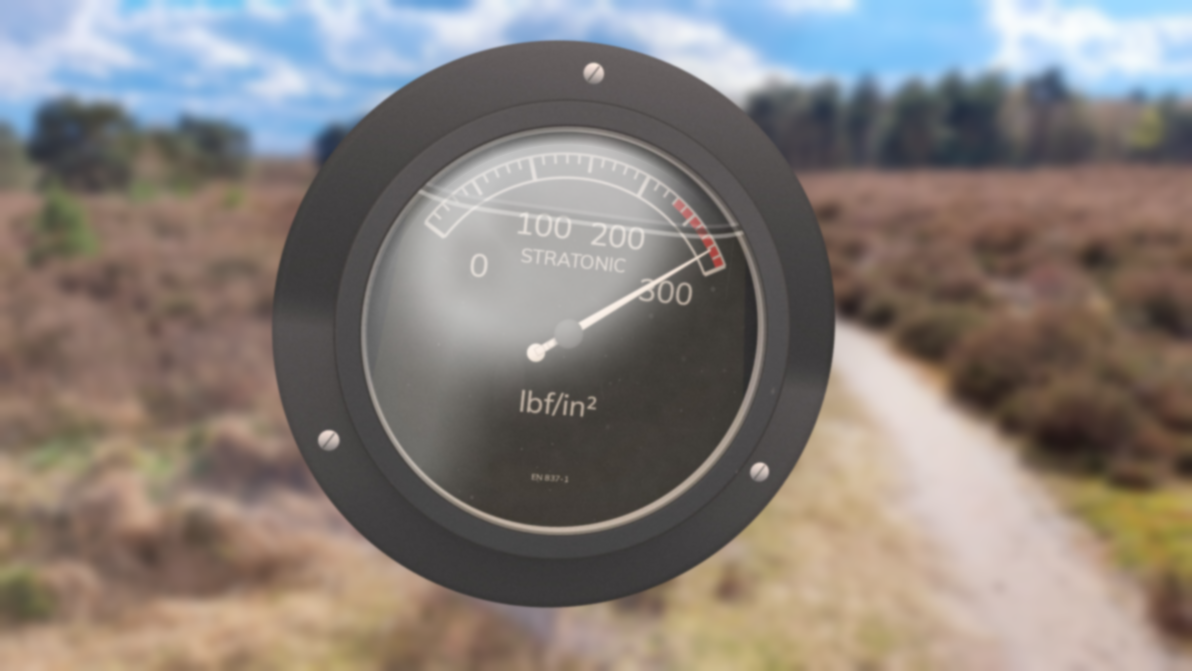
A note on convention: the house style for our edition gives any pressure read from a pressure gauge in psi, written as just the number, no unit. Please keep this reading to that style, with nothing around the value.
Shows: 280
